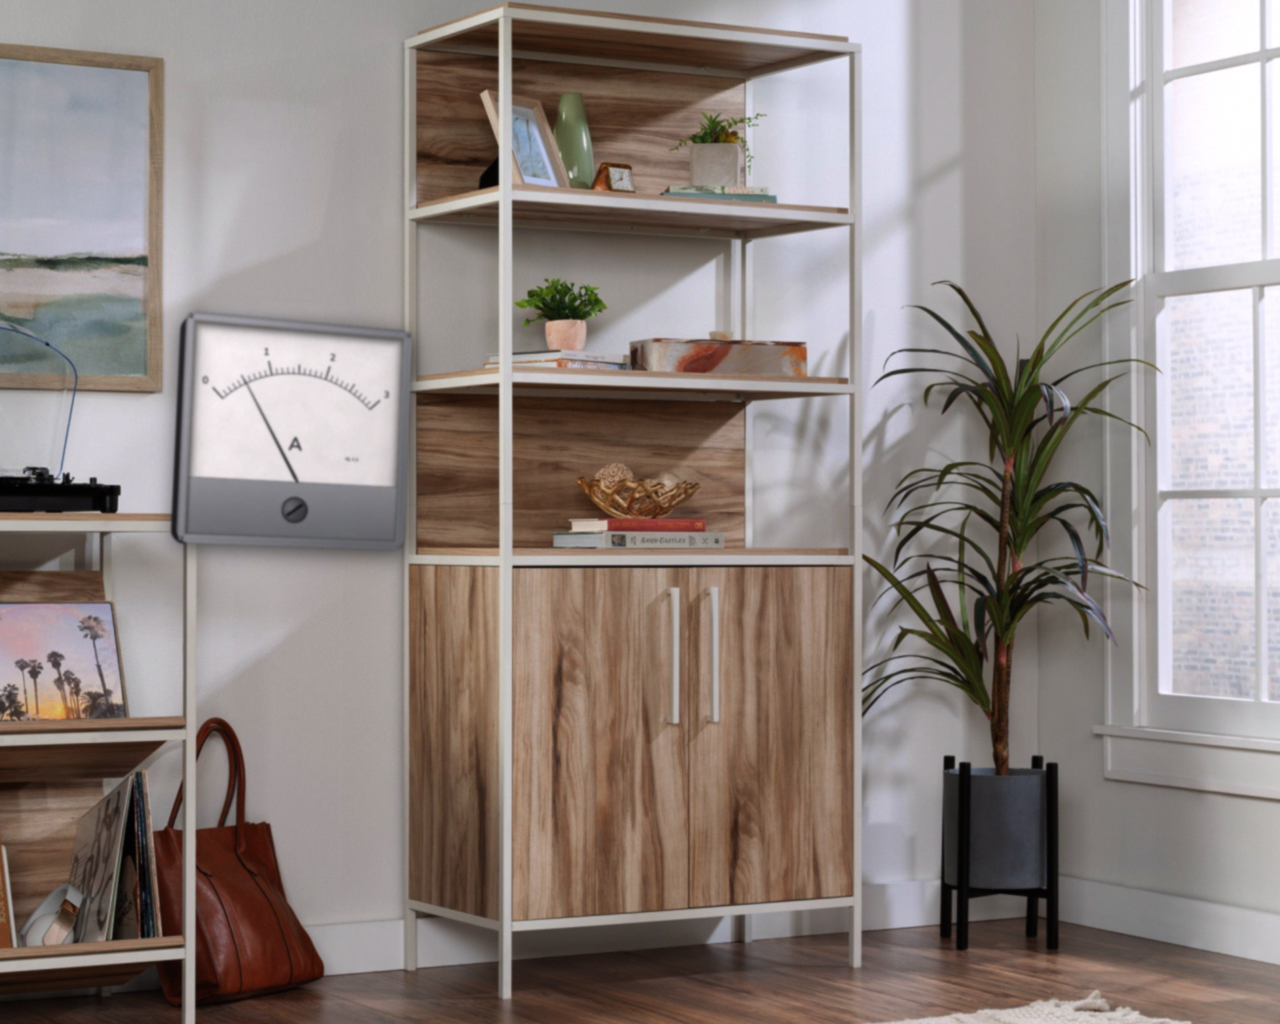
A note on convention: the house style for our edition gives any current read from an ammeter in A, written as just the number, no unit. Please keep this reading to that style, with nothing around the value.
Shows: 0.5
